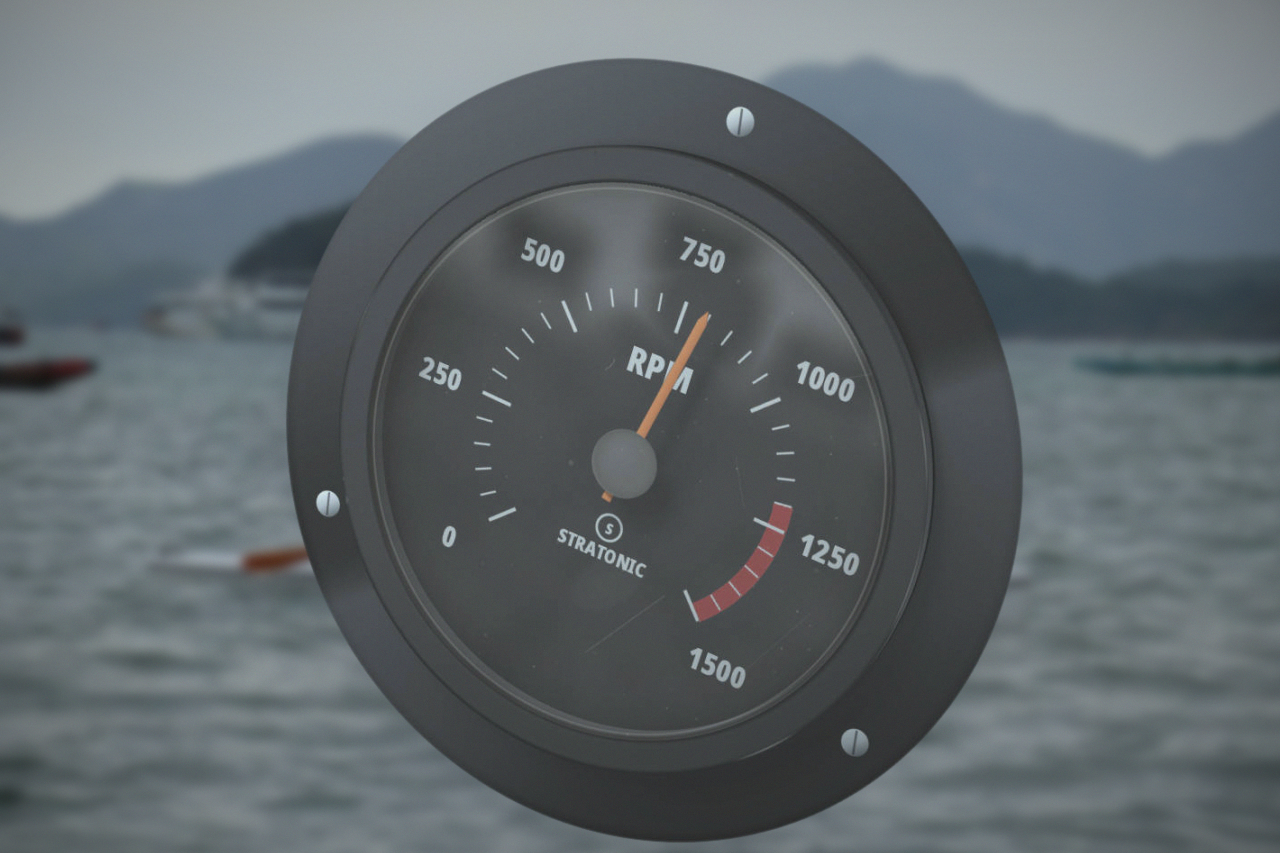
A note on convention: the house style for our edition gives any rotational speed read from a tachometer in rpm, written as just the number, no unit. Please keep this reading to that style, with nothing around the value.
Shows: 800
